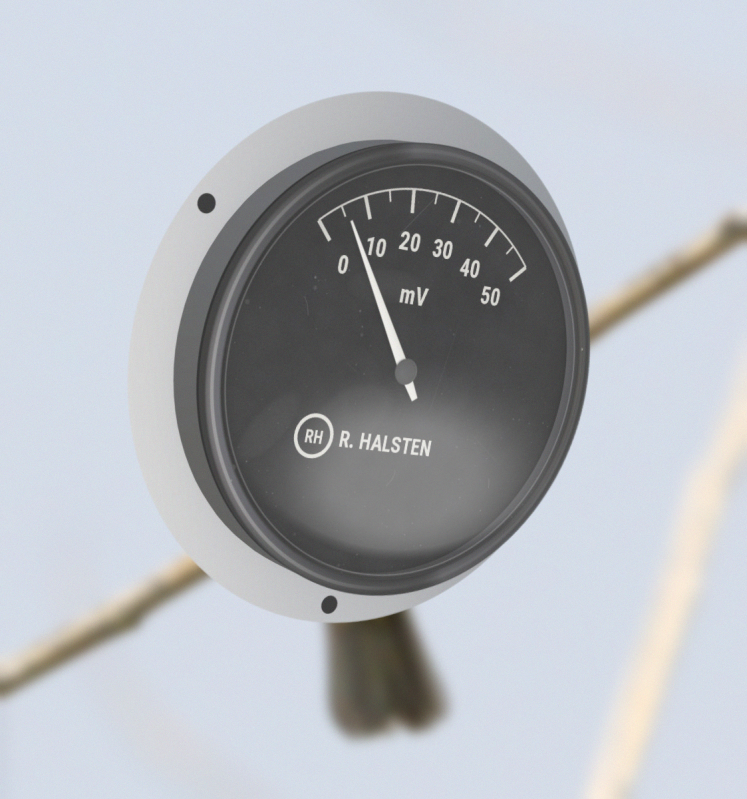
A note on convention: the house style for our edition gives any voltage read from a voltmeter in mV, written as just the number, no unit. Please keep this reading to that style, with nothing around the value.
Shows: 5
